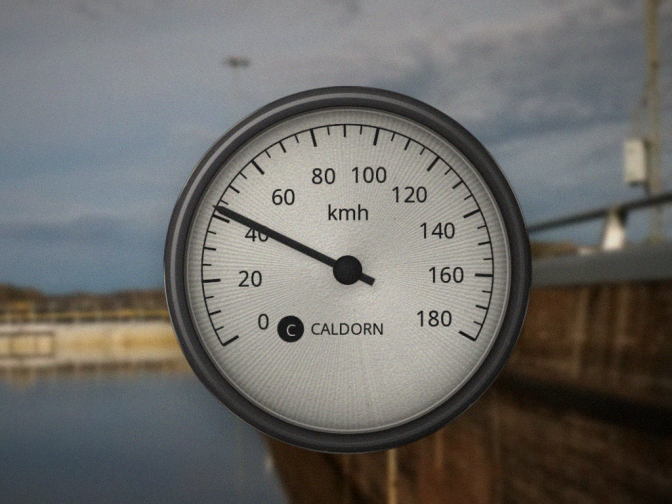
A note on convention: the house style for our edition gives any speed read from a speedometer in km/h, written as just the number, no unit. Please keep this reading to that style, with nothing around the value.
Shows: 42.5
